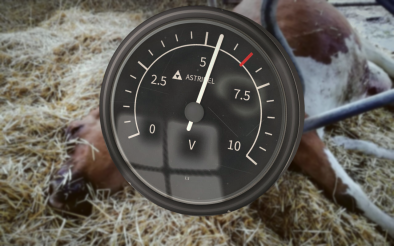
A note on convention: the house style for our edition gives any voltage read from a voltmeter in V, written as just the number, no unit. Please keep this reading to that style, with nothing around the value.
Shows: 5.5
